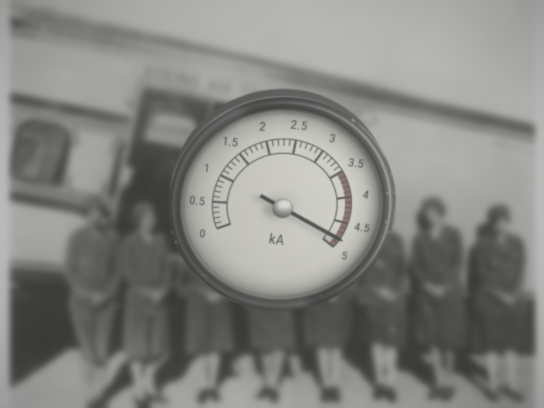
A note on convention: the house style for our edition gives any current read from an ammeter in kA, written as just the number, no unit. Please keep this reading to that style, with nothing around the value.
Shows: 4.8
